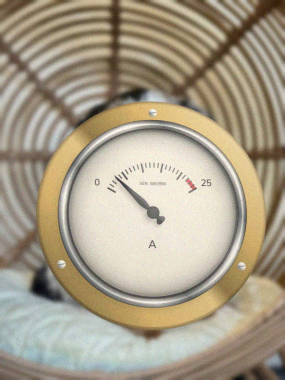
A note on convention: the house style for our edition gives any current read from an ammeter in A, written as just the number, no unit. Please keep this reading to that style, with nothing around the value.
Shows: 3
